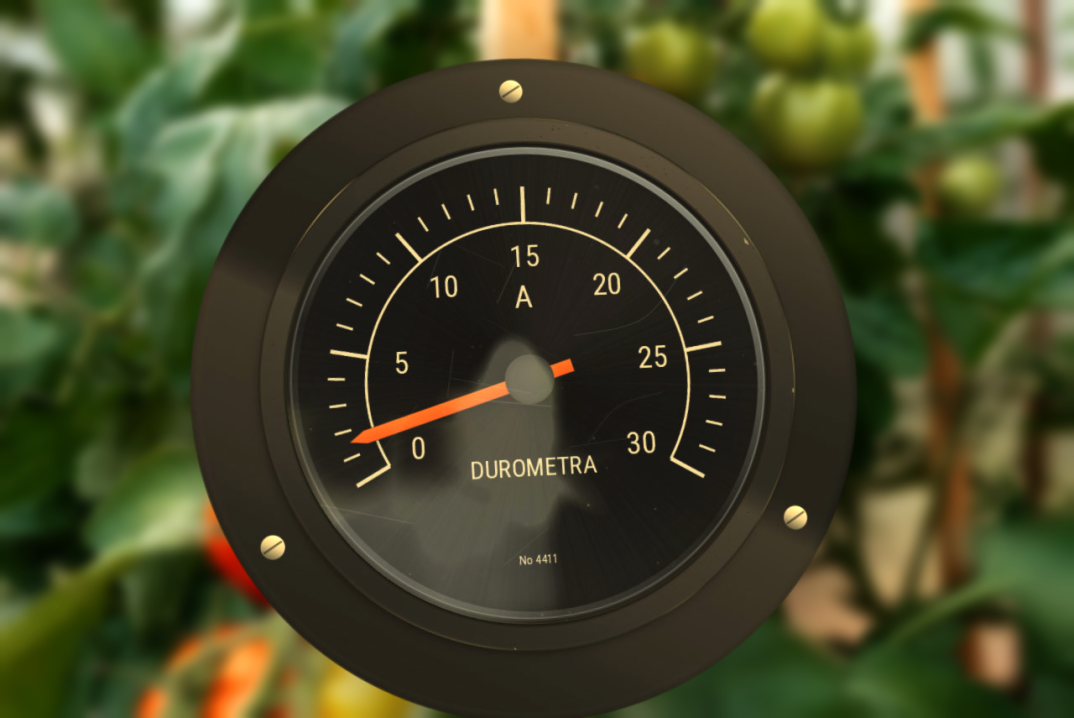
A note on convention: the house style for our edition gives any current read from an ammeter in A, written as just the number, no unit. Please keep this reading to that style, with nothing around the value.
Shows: 1.5
